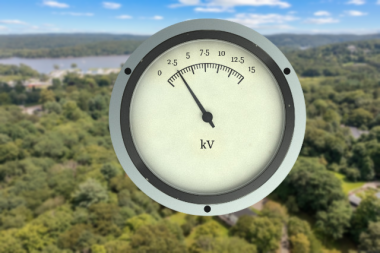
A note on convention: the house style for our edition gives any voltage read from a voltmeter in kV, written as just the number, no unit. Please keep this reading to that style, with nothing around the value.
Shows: 2.5
